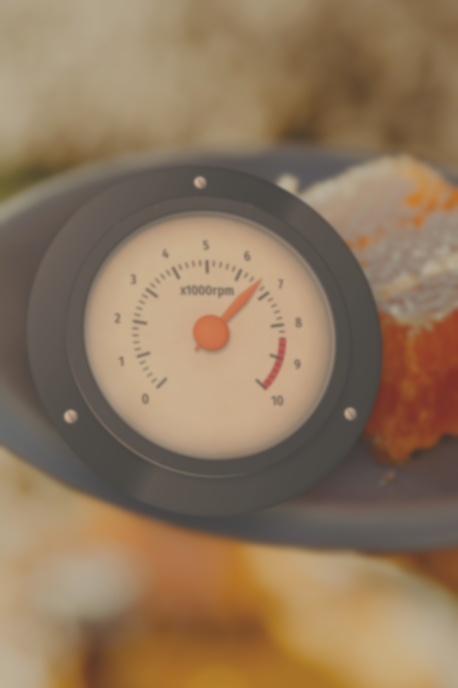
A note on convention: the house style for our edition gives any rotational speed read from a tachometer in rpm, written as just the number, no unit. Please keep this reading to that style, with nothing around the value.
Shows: 6600
